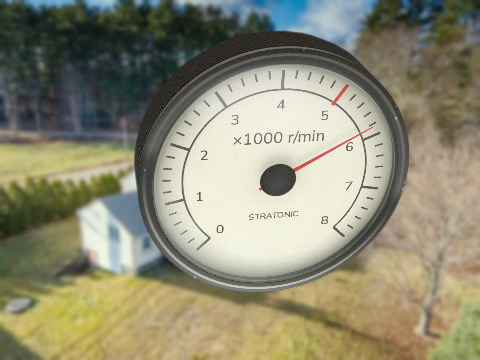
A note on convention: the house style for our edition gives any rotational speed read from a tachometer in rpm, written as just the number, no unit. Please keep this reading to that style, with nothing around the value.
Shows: 5800
